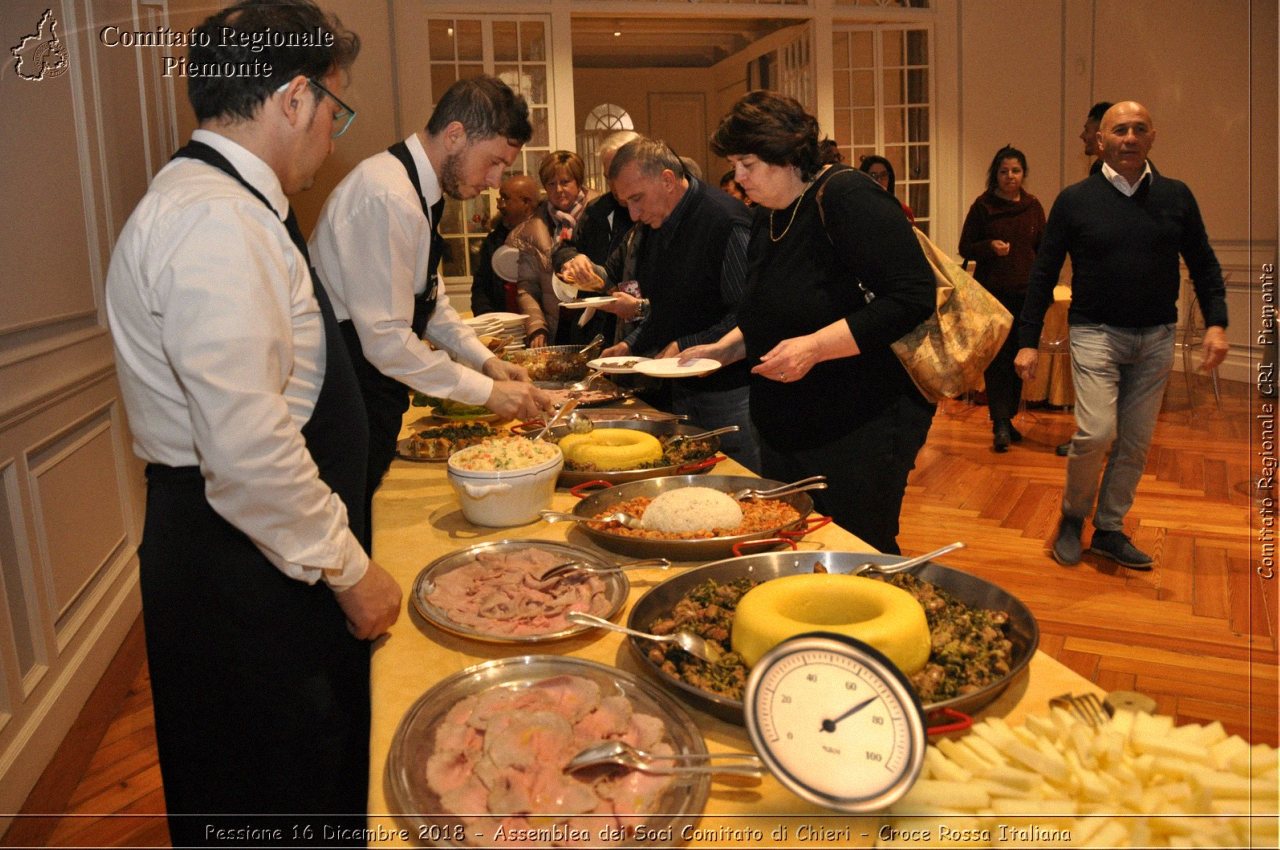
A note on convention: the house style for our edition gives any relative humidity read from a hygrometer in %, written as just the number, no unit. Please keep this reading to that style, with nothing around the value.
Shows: 70
